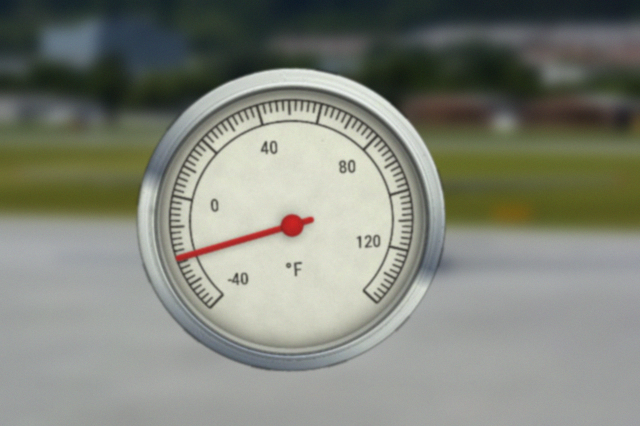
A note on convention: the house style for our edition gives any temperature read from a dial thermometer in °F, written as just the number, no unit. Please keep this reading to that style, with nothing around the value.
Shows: -20
